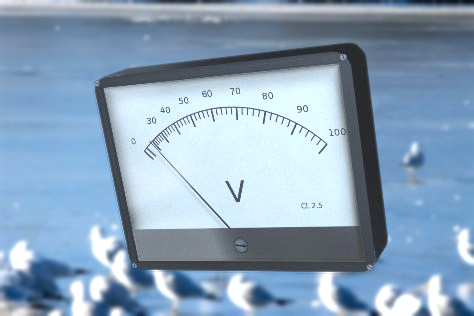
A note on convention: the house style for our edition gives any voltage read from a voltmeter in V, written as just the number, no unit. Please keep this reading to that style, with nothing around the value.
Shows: 20
